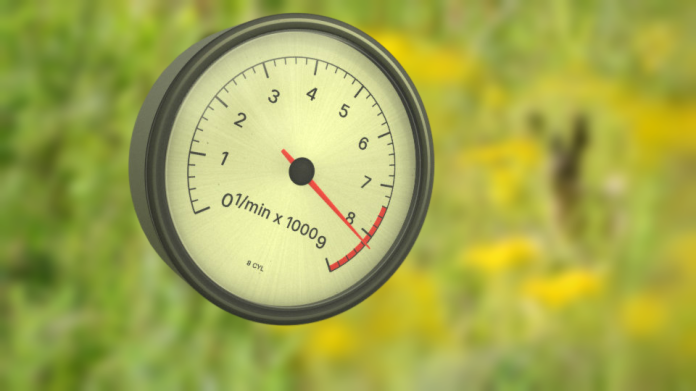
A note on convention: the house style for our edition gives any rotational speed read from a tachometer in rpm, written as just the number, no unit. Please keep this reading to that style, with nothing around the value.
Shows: 8200
